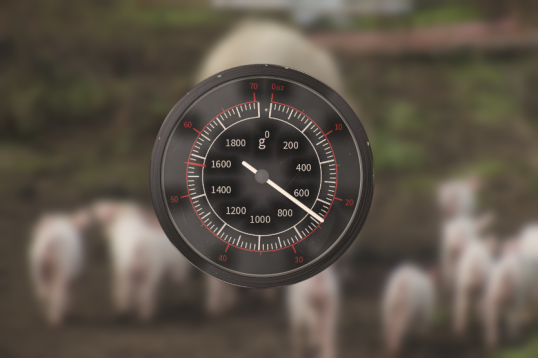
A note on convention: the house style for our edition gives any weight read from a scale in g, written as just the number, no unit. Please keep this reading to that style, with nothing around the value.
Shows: 680
